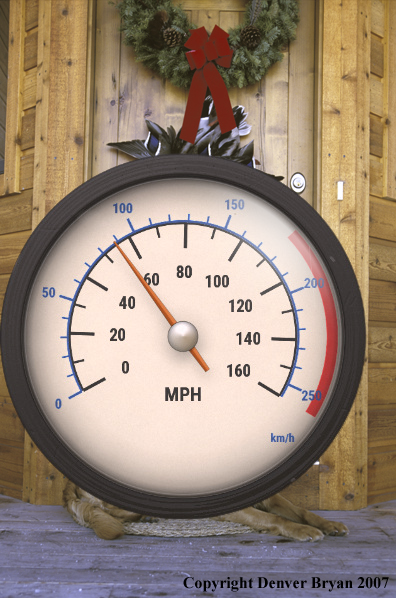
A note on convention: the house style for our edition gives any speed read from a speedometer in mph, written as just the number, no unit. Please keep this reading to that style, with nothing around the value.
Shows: 55
